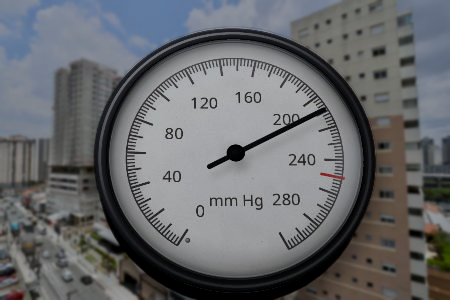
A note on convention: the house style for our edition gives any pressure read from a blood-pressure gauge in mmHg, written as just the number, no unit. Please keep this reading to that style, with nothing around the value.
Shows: 210
